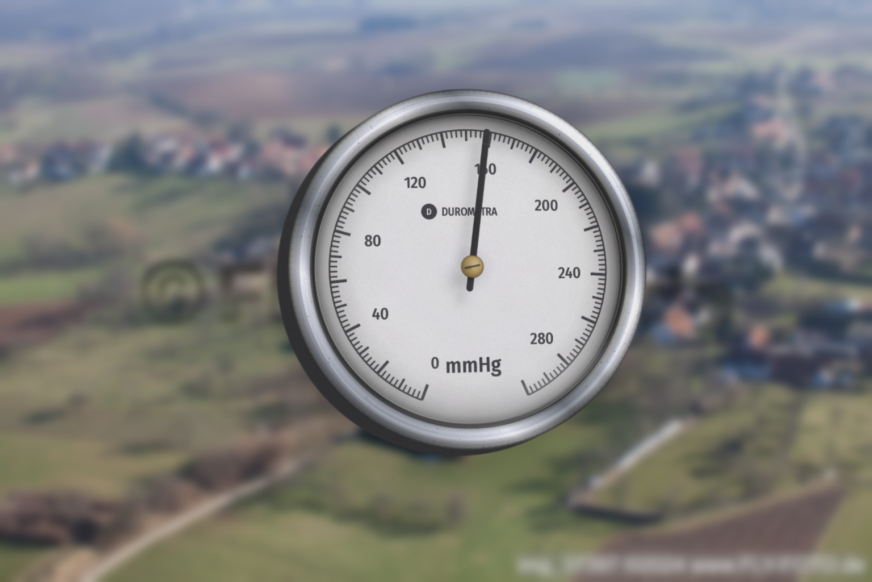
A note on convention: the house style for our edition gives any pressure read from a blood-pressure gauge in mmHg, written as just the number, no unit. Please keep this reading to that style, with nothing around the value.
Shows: 158
